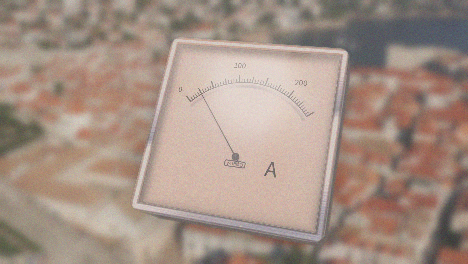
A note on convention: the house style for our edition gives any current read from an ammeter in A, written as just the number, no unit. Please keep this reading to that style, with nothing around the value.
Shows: 25
